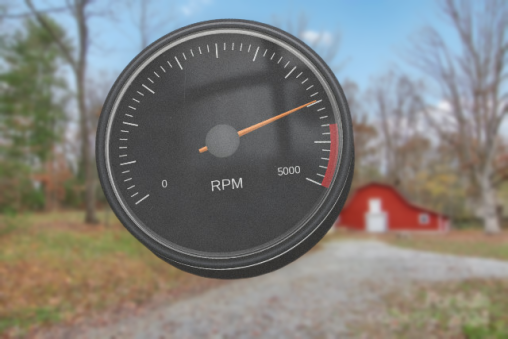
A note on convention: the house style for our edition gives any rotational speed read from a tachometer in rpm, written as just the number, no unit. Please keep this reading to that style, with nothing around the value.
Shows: 4000
